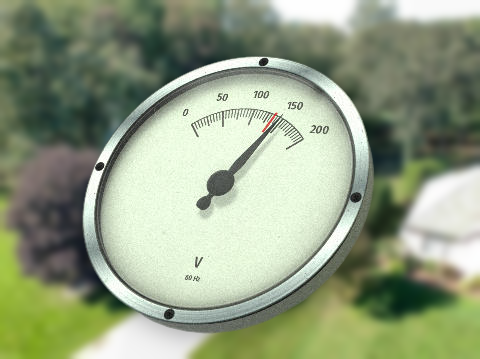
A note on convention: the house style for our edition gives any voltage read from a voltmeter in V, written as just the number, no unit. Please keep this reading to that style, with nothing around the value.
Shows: 150
